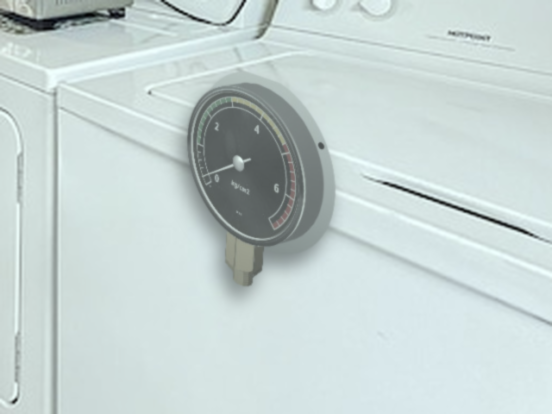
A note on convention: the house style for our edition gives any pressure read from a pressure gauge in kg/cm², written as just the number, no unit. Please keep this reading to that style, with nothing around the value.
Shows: 0.2
